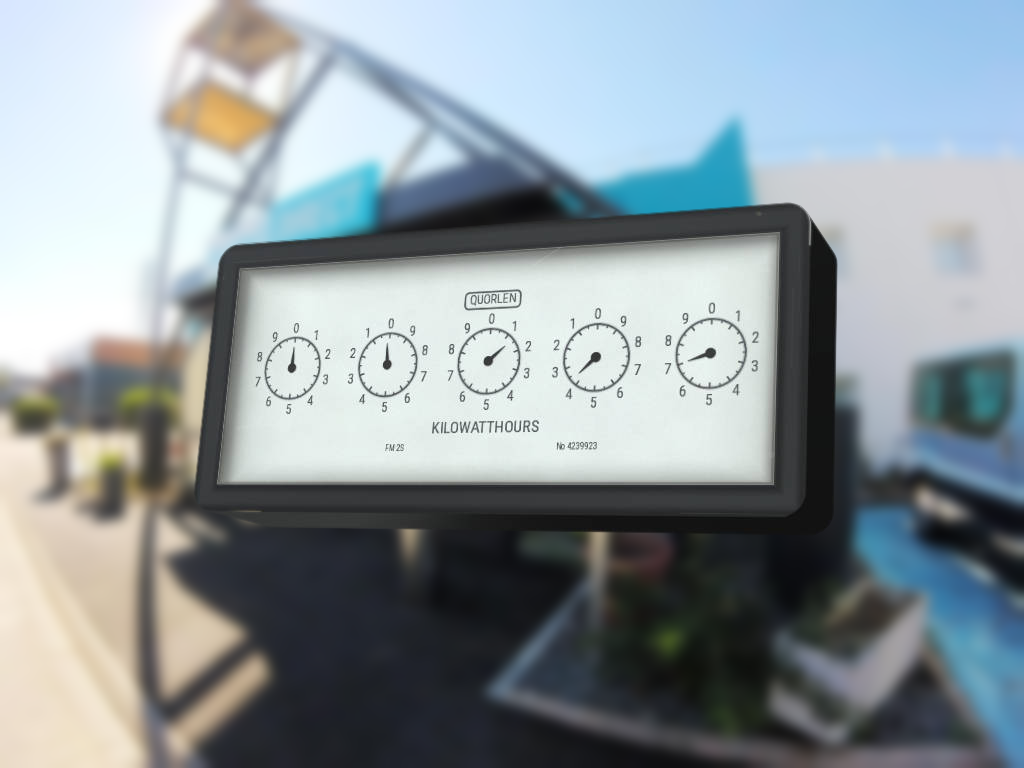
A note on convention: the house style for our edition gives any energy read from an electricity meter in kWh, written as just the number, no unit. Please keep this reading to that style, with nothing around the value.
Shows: 137
